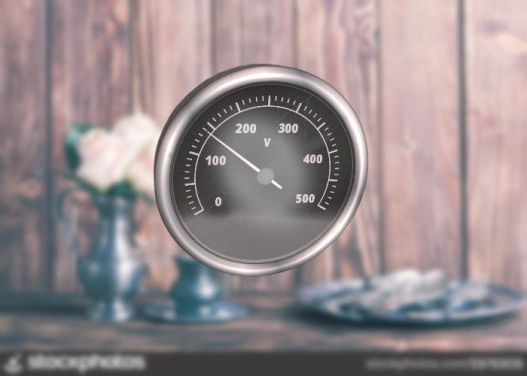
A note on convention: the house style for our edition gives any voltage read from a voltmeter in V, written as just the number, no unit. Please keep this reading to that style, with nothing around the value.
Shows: 140
